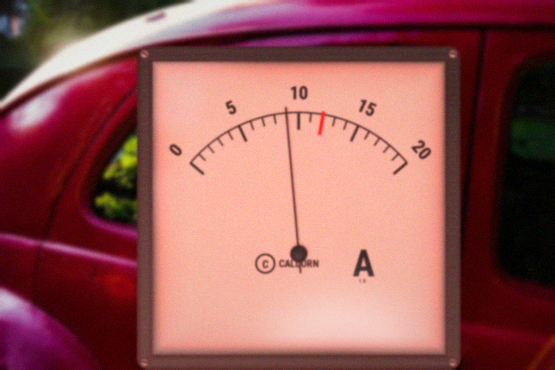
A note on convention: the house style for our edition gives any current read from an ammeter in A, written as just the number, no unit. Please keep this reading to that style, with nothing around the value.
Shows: 9
